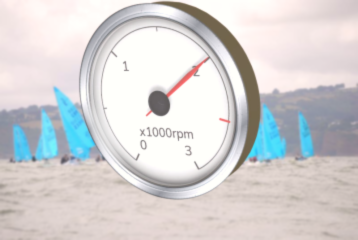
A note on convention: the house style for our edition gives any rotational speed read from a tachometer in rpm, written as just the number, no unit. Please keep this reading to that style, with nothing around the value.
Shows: 2000
